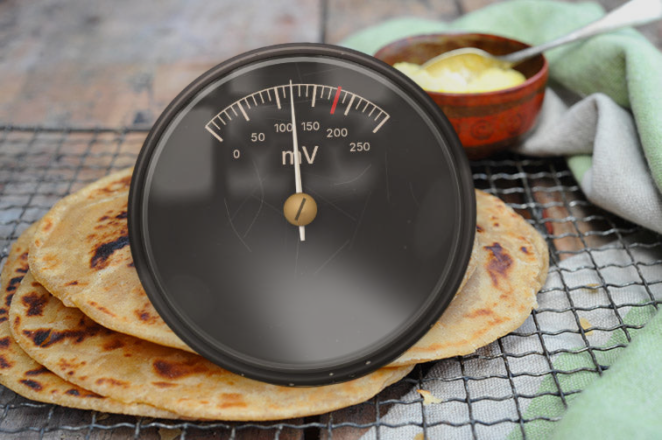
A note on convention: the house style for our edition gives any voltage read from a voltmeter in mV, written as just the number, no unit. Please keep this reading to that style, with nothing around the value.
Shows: 120
